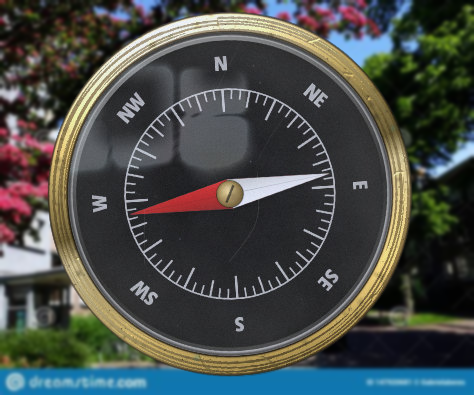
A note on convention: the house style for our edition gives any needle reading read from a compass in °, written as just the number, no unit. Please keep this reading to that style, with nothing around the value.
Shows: 262.5
